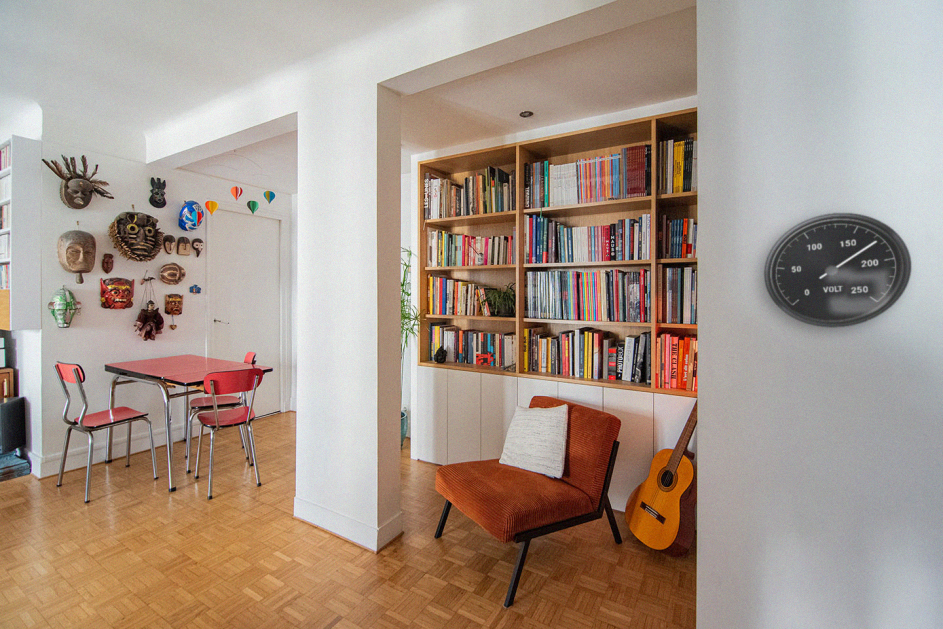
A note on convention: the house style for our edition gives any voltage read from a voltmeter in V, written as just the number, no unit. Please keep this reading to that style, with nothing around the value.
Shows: 175
